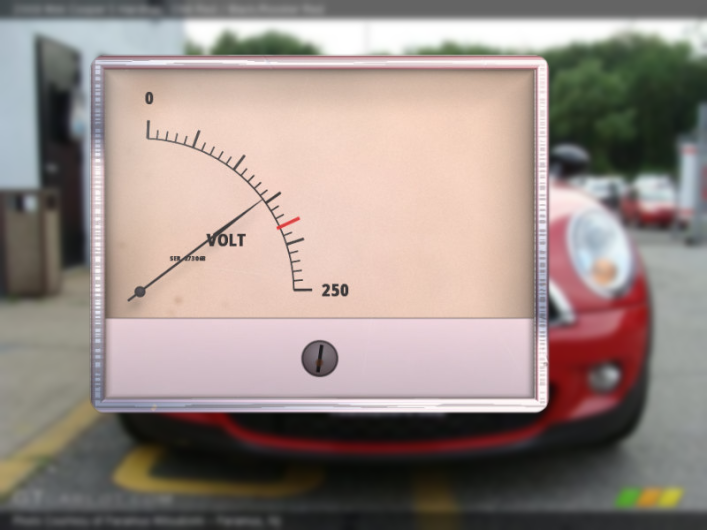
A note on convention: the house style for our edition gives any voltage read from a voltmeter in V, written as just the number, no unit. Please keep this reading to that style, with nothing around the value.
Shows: 145
